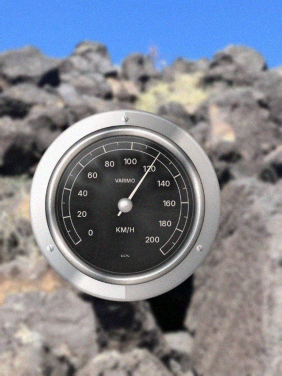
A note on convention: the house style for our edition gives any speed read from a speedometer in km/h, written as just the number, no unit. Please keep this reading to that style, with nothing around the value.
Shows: 120
